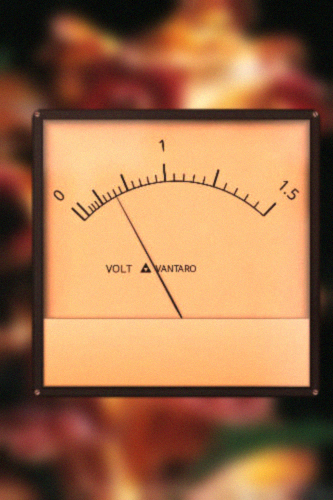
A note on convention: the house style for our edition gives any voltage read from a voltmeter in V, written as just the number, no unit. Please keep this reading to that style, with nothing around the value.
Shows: 0.65
